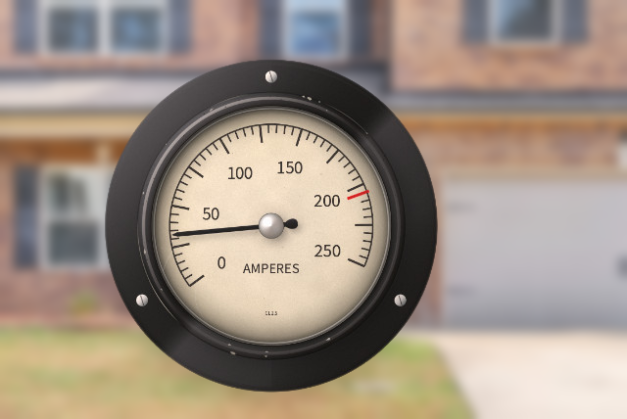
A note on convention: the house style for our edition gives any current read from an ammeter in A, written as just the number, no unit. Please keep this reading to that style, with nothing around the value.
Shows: 32.5
